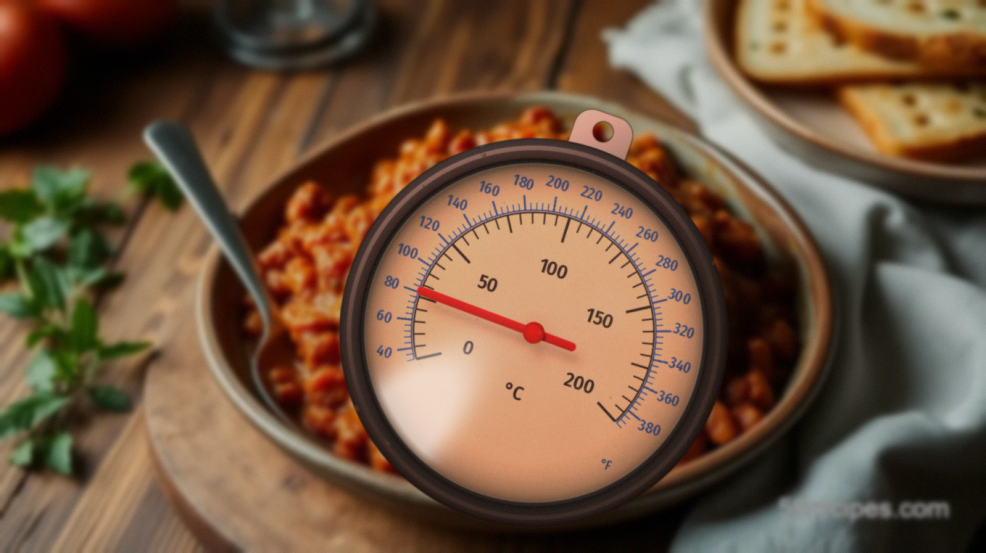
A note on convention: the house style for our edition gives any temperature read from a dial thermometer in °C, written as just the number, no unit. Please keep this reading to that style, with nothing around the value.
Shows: 27.5
